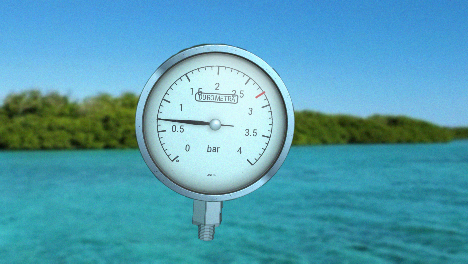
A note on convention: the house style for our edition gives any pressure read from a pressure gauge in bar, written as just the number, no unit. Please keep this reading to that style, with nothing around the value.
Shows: 0.7
